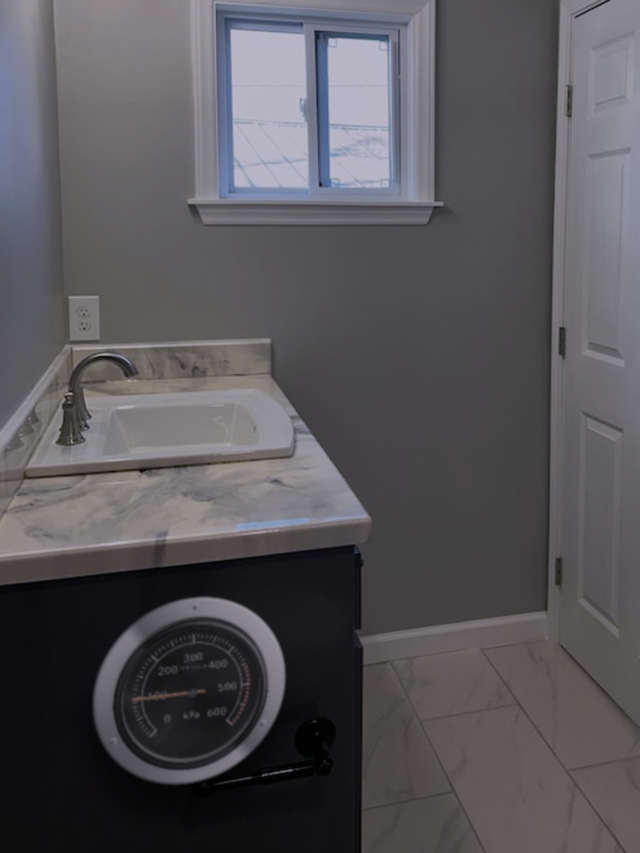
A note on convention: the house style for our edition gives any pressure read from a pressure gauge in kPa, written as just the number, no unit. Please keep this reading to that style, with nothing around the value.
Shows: 100
